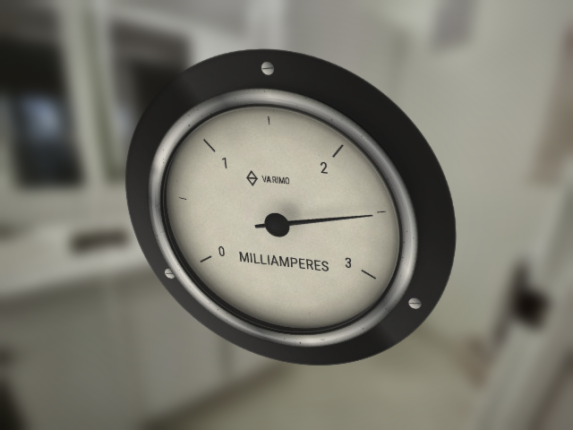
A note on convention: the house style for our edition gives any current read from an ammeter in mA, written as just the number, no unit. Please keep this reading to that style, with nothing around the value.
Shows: 2.5
